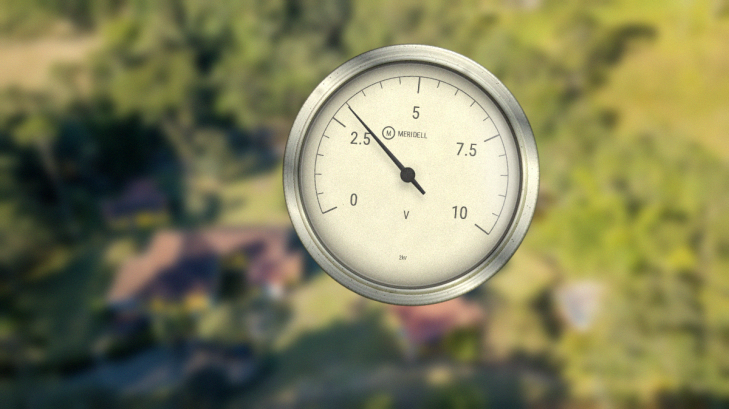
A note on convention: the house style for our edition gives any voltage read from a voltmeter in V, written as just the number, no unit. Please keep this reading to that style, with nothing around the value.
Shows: 3
